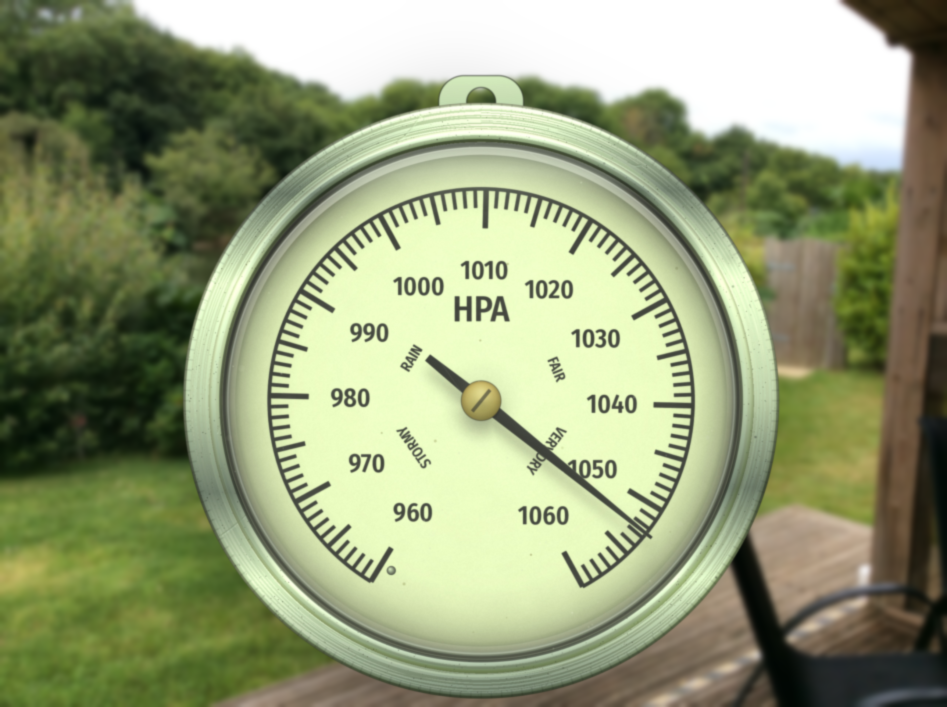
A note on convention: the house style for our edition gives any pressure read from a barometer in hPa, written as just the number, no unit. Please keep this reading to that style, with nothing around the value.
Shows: 1052.5
